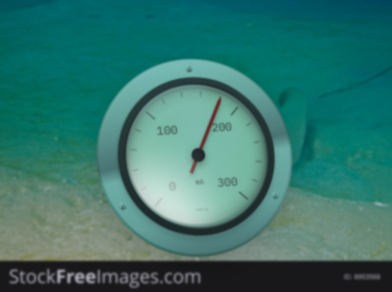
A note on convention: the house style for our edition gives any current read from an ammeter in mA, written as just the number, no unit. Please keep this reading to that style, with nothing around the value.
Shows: 180
